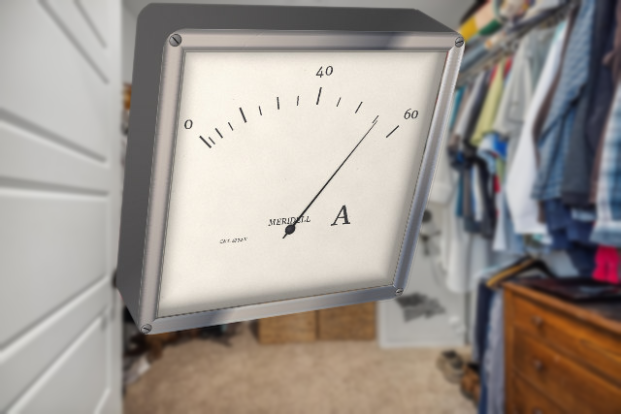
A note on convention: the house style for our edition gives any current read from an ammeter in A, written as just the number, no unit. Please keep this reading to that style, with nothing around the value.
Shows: 55
